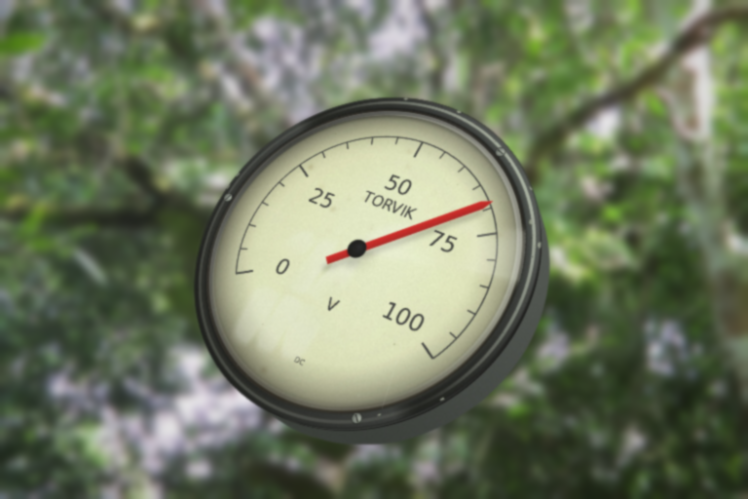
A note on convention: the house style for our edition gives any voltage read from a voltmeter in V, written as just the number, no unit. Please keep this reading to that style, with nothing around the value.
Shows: 70
